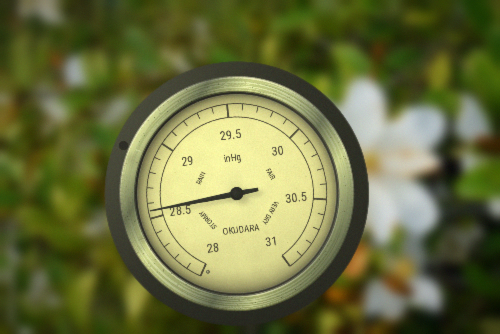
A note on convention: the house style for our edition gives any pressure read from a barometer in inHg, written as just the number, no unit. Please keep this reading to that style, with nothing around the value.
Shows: 28.55
